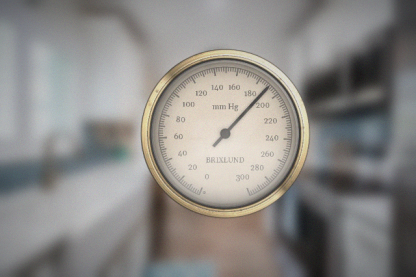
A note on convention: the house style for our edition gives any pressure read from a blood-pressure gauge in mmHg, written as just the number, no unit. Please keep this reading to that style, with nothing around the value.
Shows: 190
